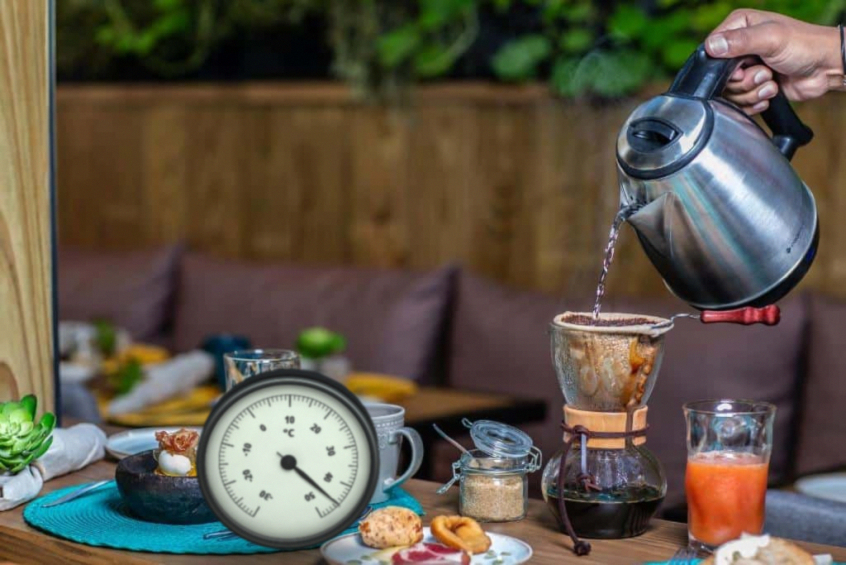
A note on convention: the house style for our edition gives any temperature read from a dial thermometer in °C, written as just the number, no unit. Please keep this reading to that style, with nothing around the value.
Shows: 45
